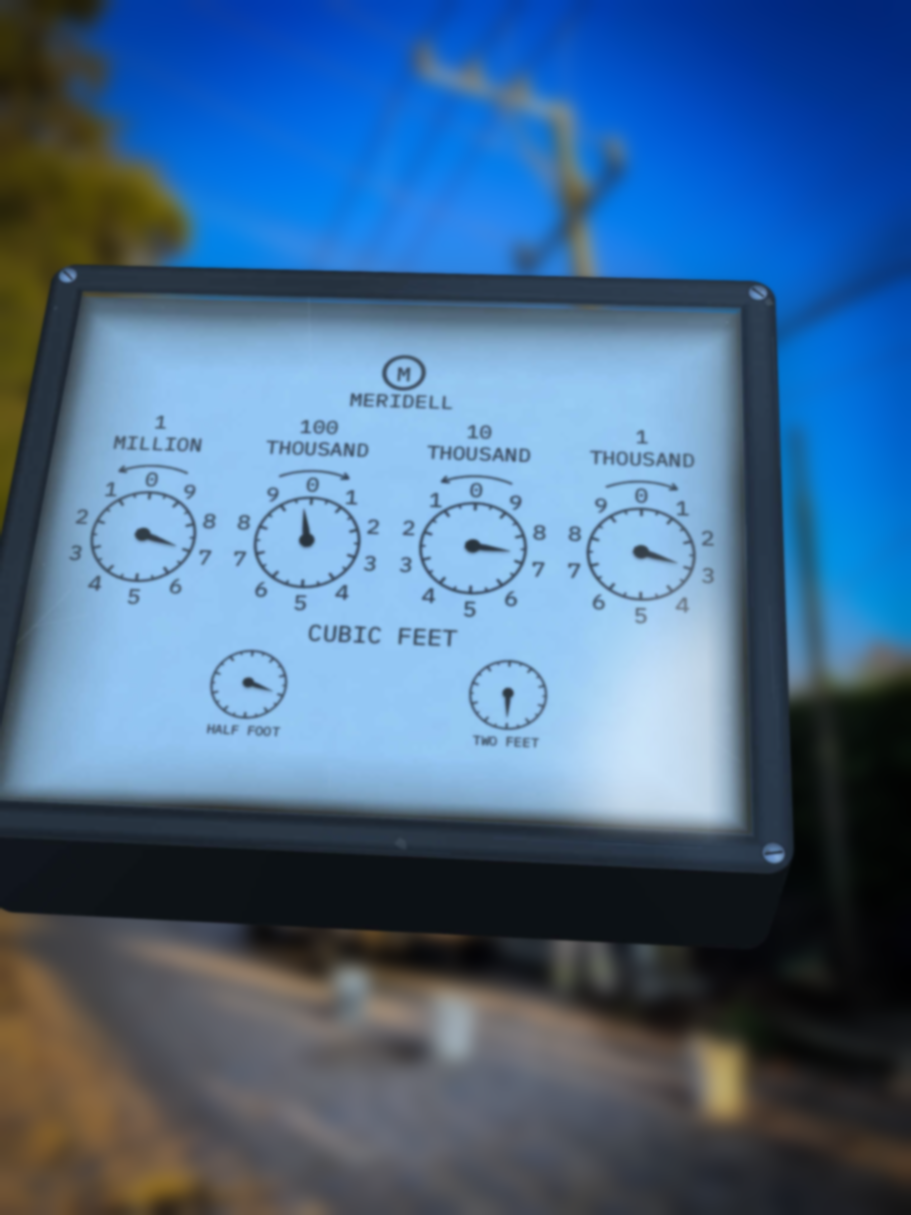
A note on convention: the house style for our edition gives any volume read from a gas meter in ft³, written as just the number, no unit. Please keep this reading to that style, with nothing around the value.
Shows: 697300
